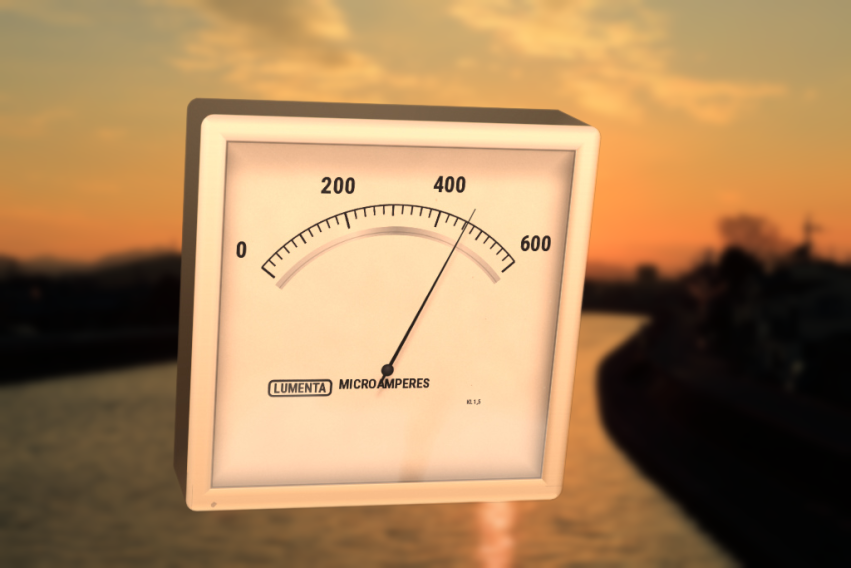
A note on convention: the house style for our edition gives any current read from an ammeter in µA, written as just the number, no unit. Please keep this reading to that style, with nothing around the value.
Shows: 460
